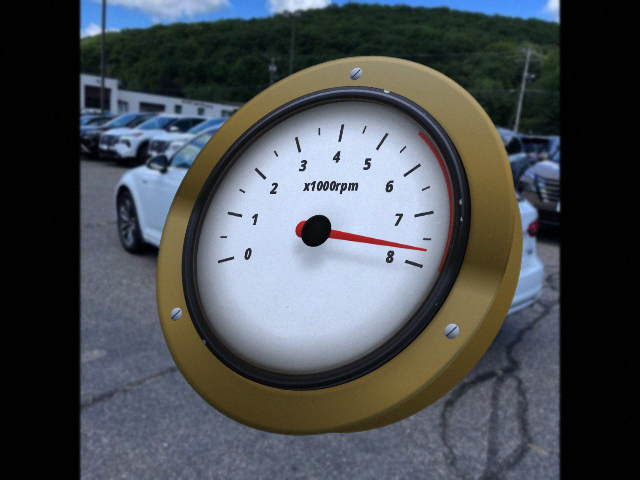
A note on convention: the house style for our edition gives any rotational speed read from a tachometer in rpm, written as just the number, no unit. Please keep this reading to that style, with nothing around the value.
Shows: 7750
